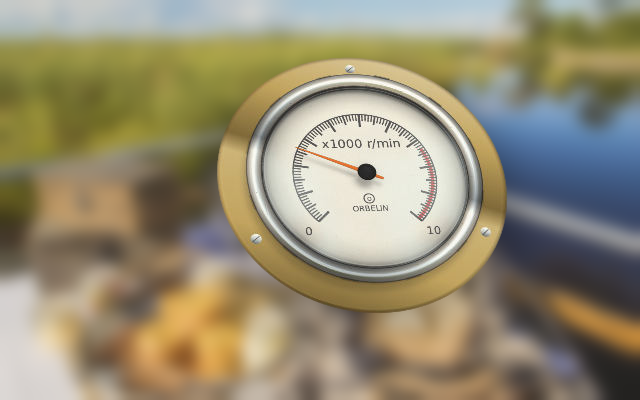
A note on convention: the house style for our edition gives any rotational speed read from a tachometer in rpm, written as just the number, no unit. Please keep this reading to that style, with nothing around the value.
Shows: 2500
